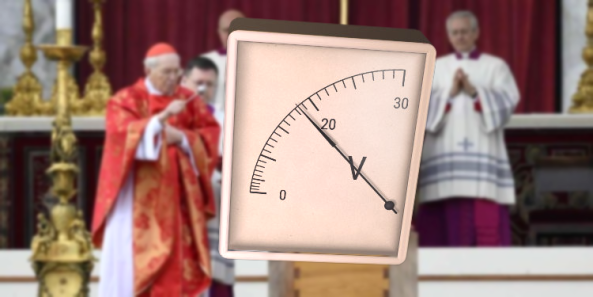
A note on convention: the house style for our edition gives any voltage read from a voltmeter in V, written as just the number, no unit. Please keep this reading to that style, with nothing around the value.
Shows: 18.5
